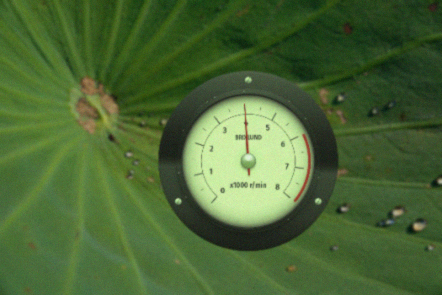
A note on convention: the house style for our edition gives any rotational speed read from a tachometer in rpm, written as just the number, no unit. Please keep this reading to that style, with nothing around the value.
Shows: 4000
